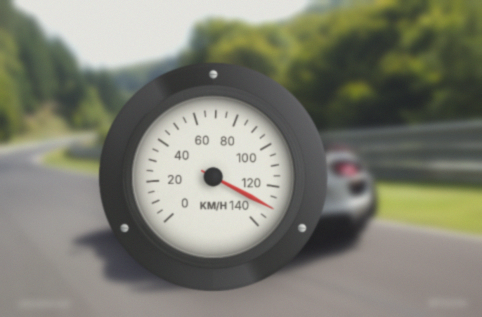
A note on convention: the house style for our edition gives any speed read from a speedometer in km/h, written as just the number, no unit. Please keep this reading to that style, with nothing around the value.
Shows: 130
